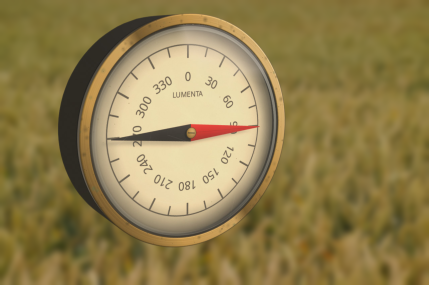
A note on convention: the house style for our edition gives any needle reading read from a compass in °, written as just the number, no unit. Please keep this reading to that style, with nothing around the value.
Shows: 90
